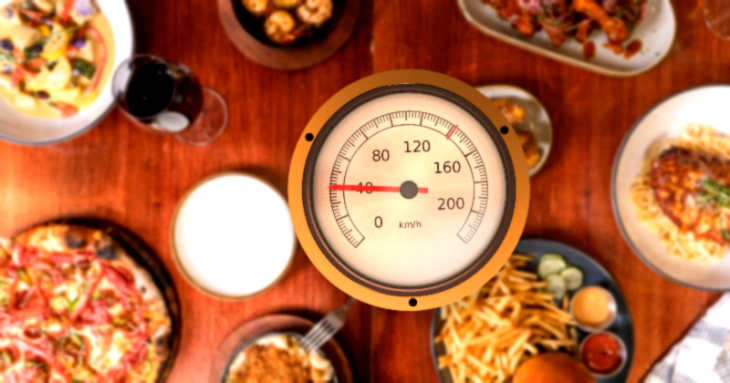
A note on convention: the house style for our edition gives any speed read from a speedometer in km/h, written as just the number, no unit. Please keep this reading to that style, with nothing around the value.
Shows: 40
